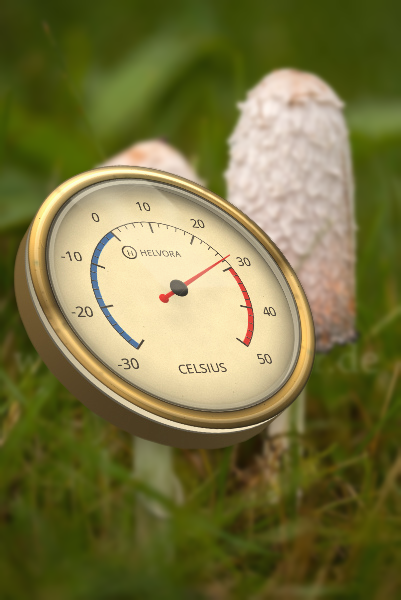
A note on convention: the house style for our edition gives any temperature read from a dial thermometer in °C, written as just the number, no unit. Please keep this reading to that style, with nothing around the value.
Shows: 28
